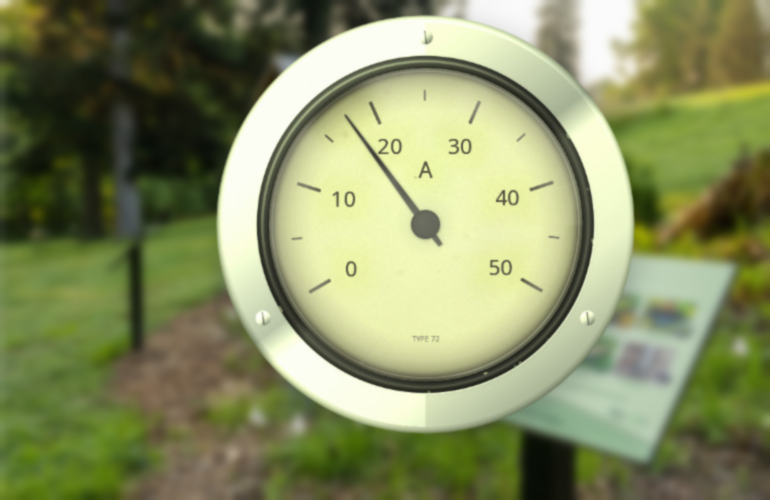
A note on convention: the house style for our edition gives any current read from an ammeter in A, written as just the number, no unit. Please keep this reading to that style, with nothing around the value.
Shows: 17.5
